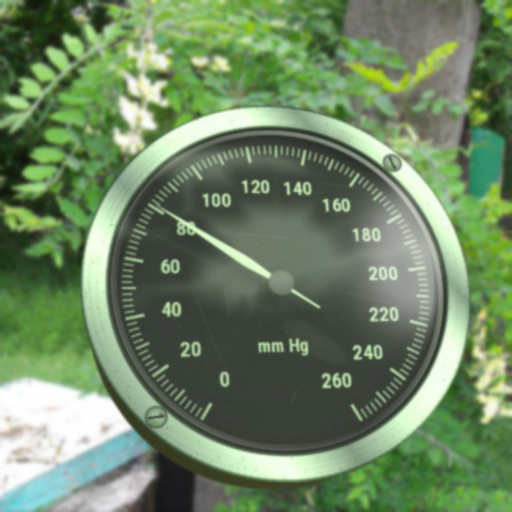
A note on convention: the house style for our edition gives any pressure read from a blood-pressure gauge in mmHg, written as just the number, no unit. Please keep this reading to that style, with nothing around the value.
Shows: 80
